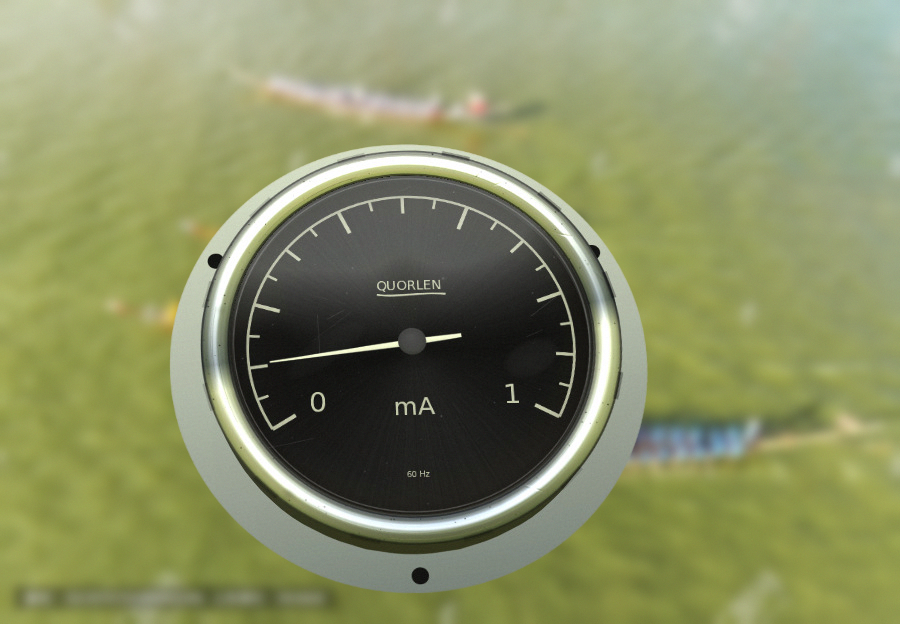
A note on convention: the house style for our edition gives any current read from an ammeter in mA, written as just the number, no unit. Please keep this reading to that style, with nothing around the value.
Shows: 0.1
